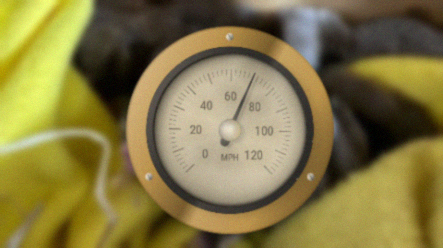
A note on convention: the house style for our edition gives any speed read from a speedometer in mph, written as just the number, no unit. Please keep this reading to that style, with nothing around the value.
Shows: 70
